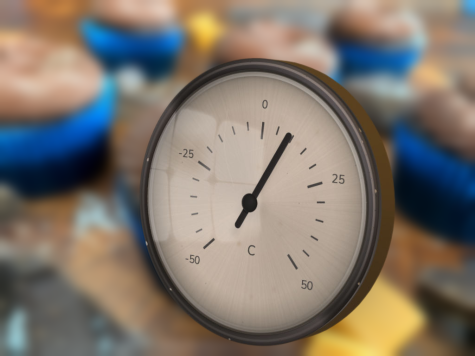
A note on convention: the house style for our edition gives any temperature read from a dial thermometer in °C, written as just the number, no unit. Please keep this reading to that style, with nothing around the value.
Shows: 10
